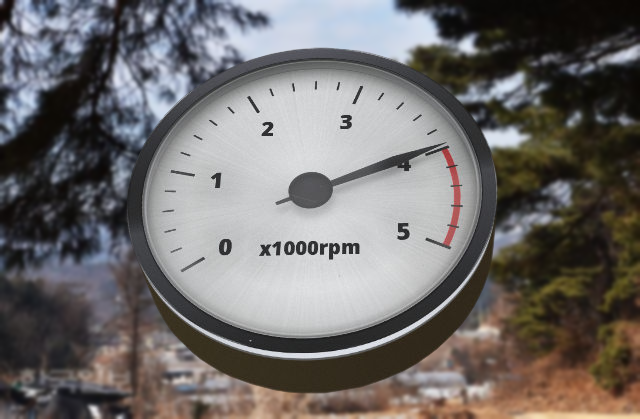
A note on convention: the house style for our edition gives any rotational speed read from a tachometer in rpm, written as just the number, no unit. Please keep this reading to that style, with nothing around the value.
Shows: 4000
